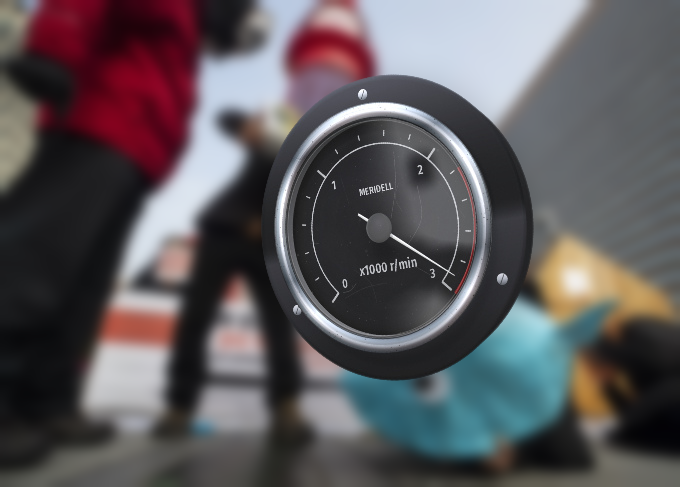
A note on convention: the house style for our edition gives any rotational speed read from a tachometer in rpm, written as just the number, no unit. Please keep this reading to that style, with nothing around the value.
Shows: 2900
